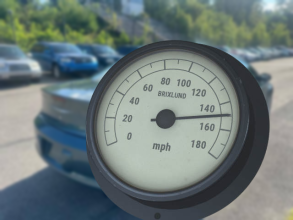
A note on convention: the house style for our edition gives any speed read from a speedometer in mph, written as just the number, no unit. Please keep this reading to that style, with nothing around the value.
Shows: 150
